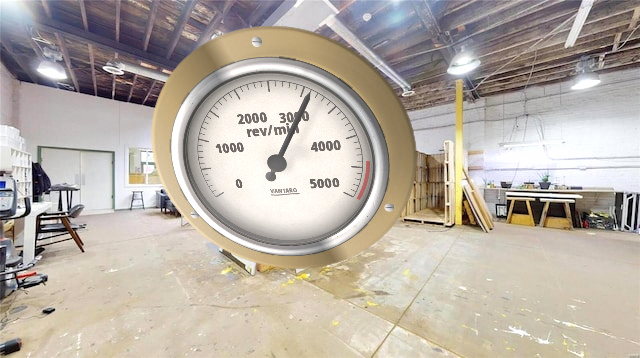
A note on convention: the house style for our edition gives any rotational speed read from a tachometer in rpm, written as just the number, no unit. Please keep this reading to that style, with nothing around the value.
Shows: 3100
